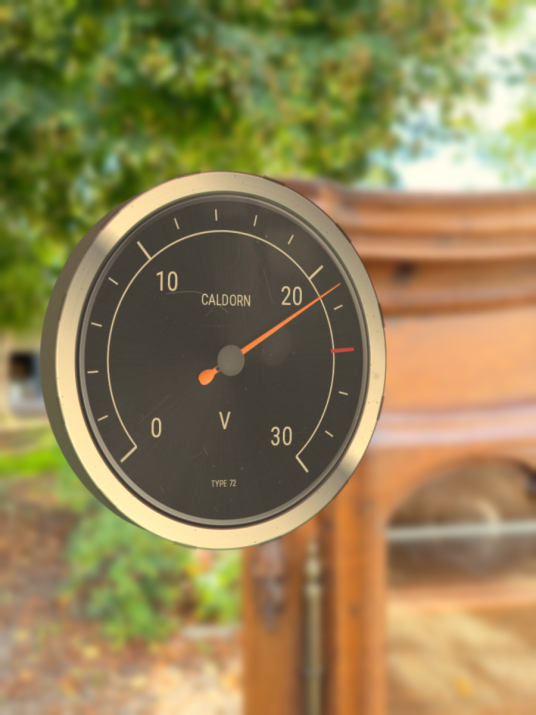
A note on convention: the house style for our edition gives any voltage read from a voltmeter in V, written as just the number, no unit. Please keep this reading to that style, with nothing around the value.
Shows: 21
